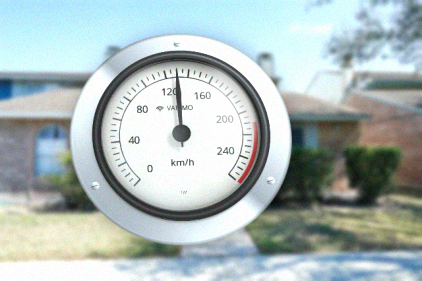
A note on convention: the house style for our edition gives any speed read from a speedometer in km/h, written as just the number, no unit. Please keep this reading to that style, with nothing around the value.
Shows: 130
